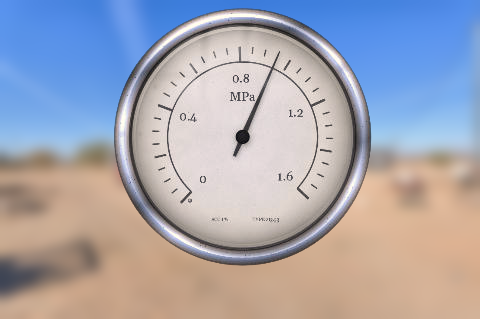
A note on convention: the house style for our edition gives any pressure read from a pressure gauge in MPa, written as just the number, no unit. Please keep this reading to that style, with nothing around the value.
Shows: 0.95
